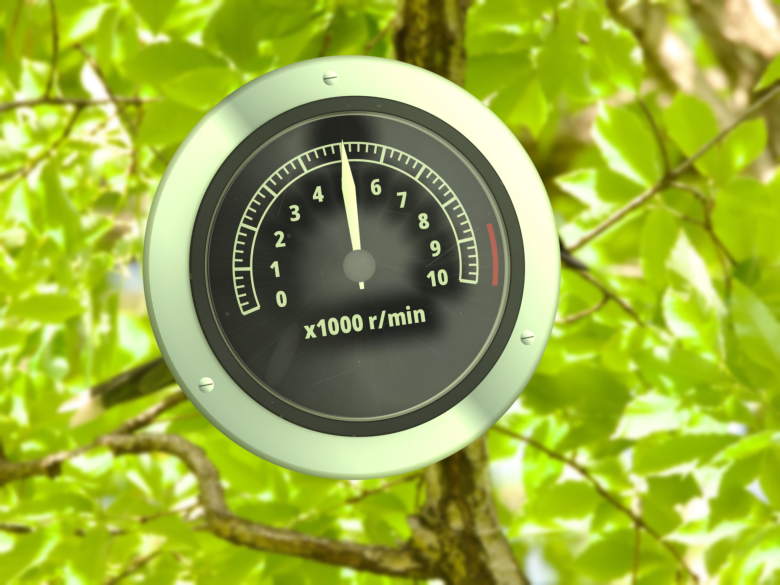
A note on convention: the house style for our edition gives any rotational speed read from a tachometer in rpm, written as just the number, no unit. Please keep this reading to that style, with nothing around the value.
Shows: 5000
